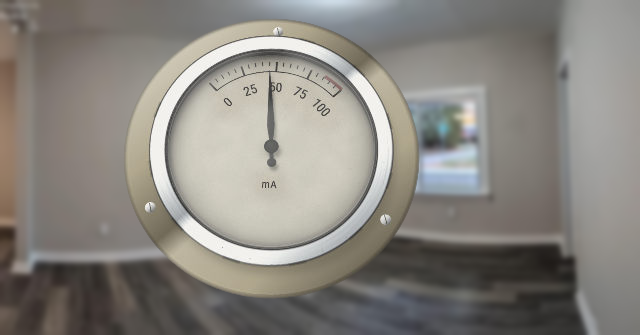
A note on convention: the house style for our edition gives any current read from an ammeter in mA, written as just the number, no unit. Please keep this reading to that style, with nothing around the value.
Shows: 45
